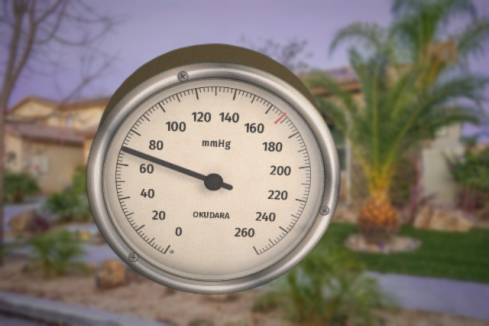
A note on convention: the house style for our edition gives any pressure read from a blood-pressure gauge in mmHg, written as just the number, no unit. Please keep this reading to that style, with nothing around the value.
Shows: 70
